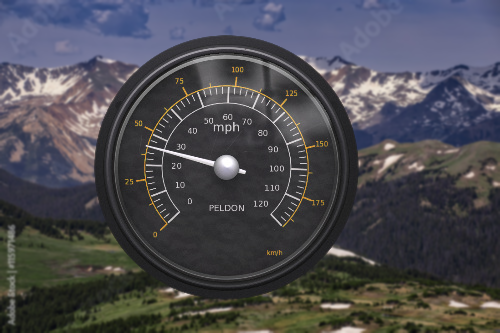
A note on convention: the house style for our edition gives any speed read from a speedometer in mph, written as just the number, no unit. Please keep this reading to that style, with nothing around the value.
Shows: 26
